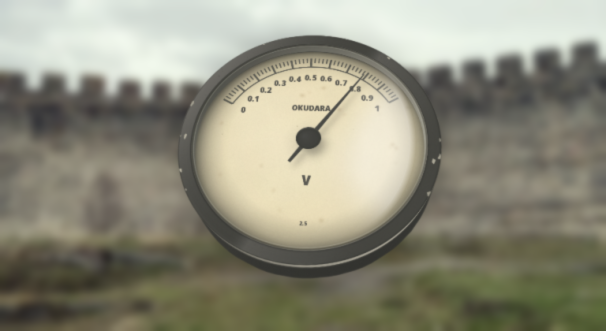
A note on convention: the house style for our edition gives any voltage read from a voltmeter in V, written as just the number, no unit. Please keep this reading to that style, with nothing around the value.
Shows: 0.8
